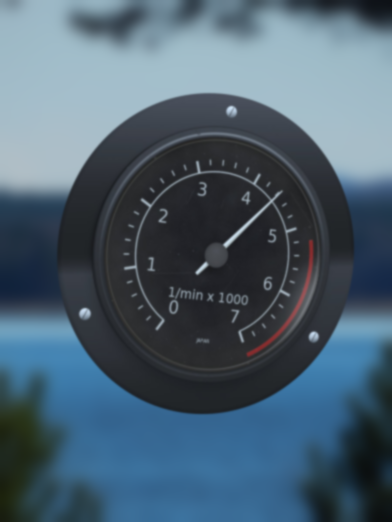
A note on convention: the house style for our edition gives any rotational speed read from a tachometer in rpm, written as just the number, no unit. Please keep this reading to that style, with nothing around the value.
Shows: 4400
